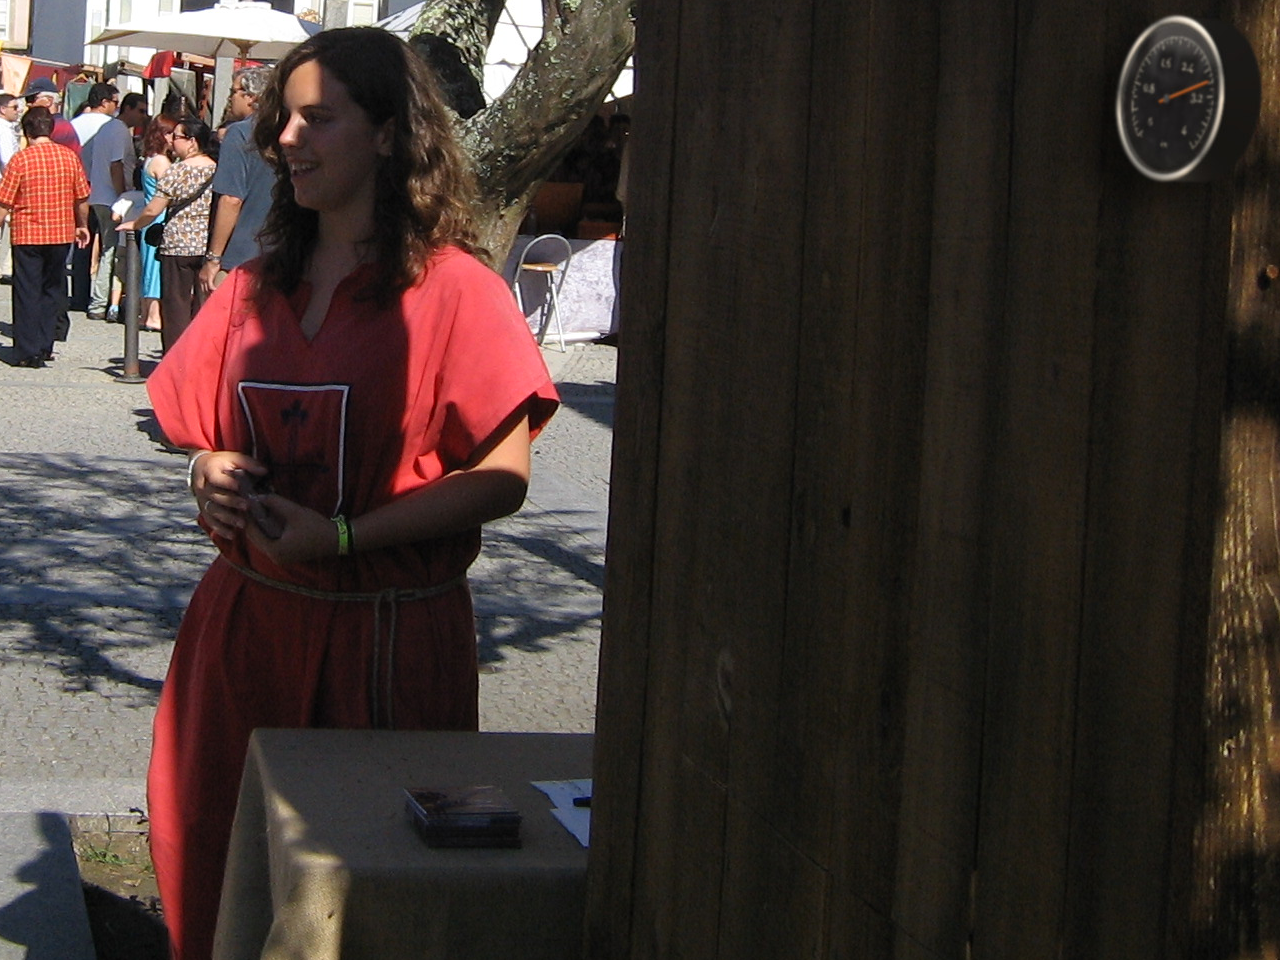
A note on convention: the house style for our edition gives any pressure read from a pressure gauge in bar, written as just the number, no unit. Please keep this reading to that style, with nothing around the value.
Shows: 3
